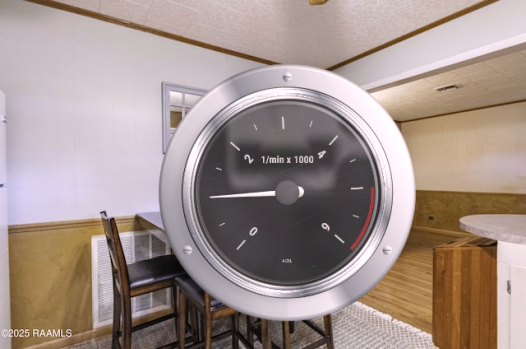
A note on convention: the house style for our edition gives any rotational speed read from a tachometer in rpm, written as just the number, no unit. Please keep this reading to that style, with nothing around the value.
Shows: 1000
